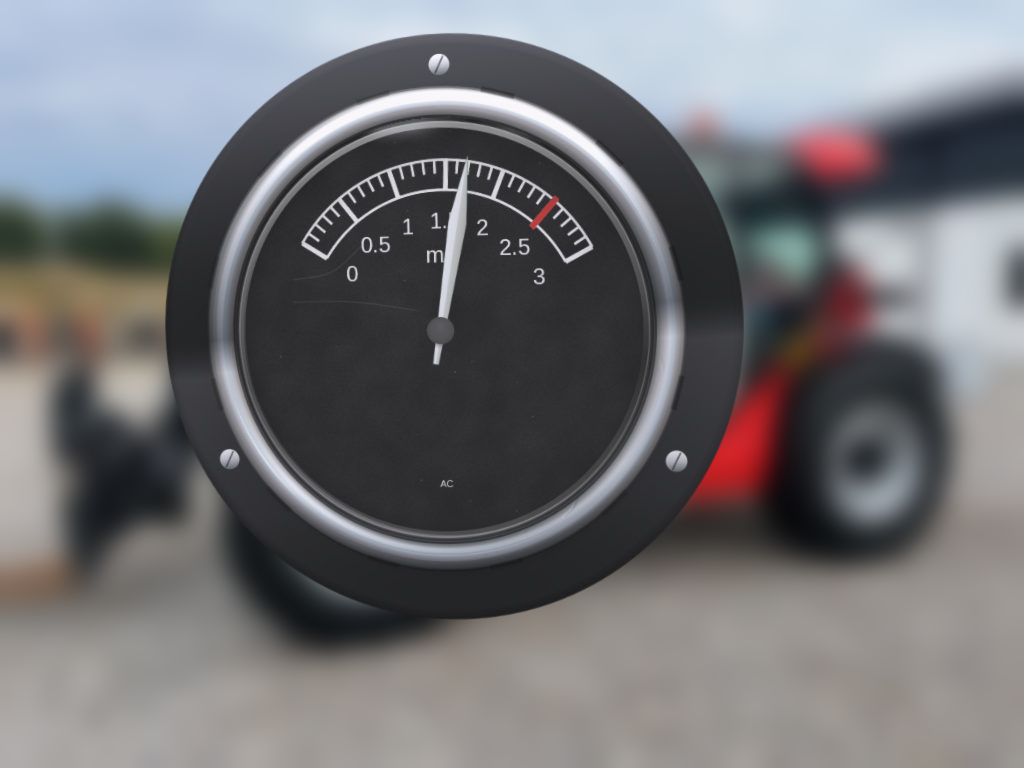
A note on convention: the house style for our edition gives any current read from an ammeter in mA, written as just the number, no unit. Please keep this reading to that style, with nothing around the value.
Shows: 1.7
